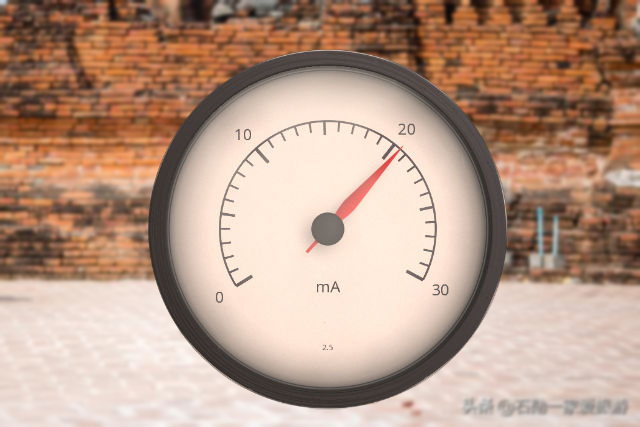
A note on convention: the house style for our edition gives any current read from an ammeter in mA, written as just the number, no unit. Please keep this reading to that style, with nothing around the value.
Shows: 20.5
